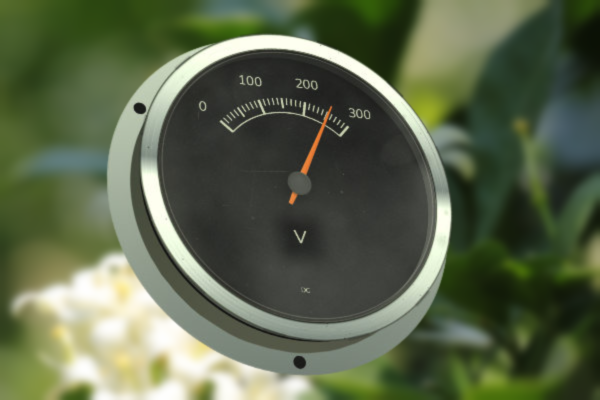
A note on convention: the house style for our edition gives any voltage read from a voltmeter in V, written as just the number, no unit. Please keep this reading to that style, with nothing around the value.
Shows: 250
